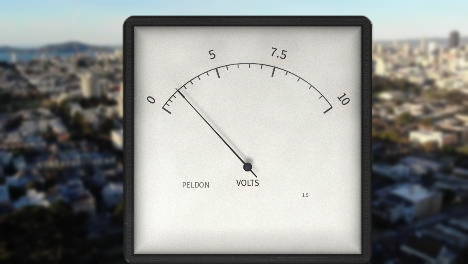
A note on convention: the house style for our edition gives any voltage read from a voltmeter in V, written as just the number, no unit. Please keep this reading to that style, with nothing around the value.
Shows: 2.5
